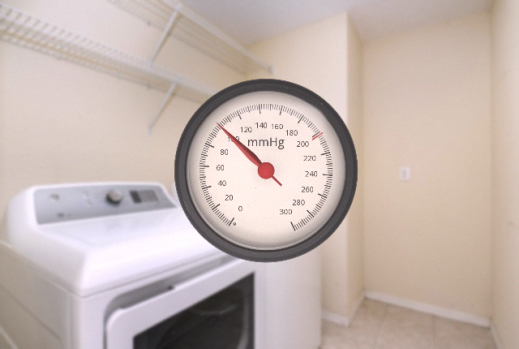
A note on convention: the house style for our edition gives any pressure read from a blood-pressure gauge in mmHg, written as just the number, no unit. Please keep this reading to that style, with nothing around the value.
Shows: 100
